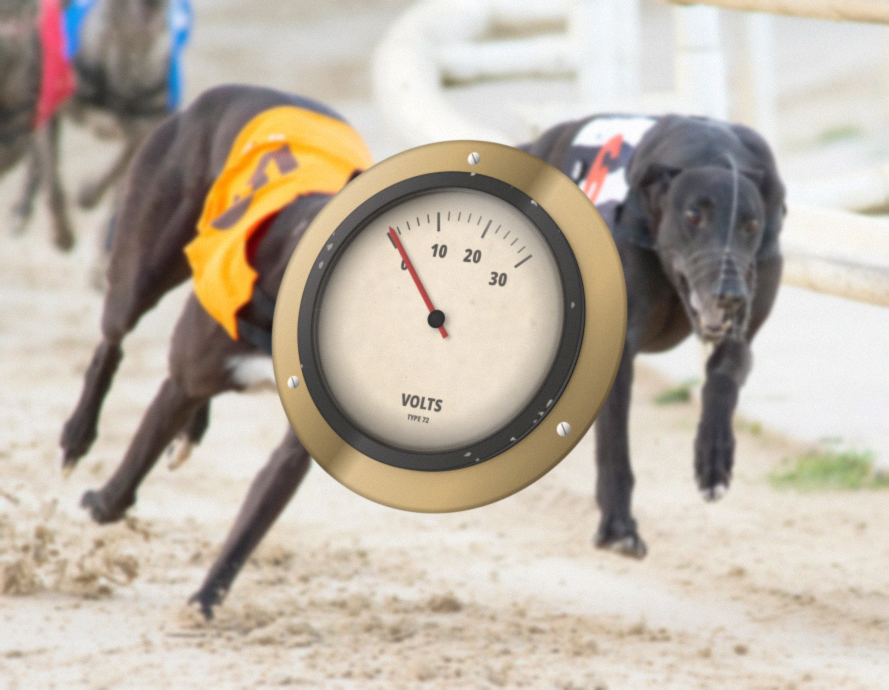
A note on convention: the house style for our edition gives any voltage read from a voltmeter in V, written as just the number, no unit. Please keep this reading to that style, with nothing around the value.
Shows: 1
